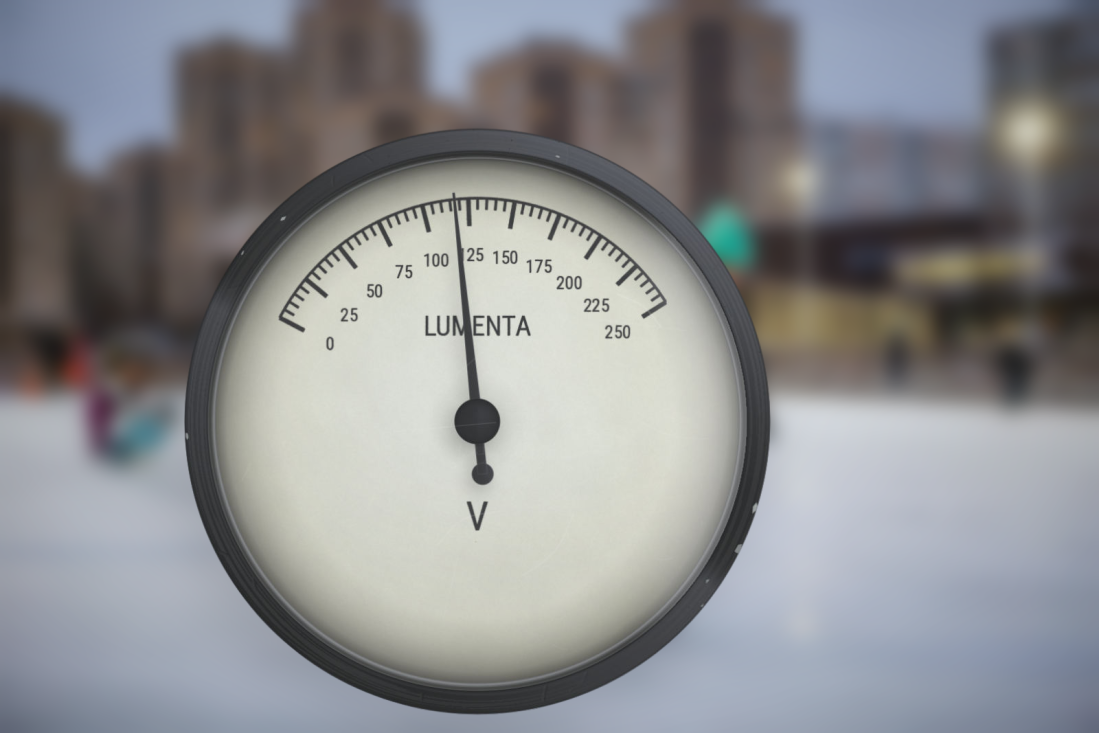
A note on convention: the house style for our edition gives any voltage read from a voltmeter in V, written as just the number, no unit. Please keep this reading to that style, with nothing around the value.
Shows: 117.5
